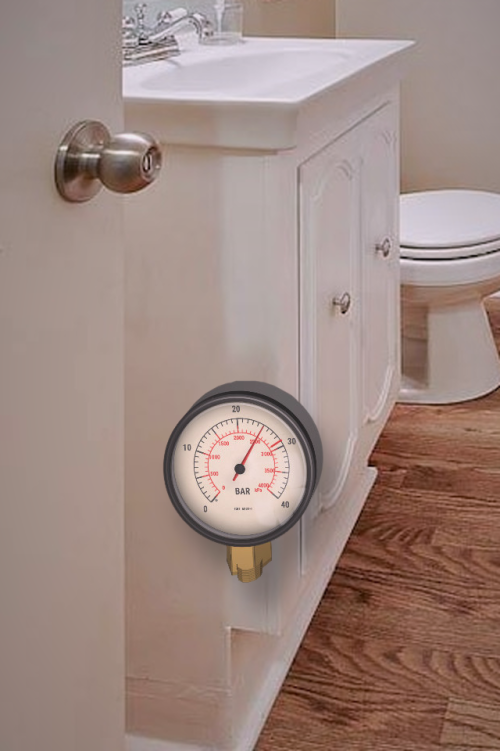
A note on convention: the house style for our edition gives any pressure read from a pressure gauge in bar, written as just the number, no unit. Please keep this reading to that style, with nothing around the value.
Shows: 25
